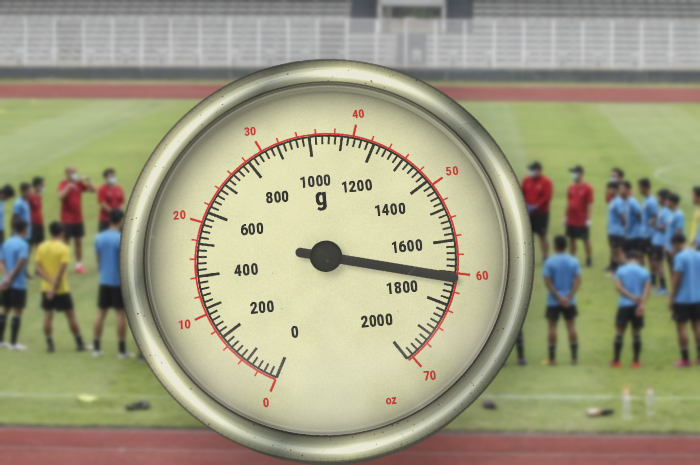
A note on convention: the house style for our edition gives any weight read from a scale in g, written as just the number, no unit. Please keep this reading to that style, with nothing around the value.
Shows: 1720
